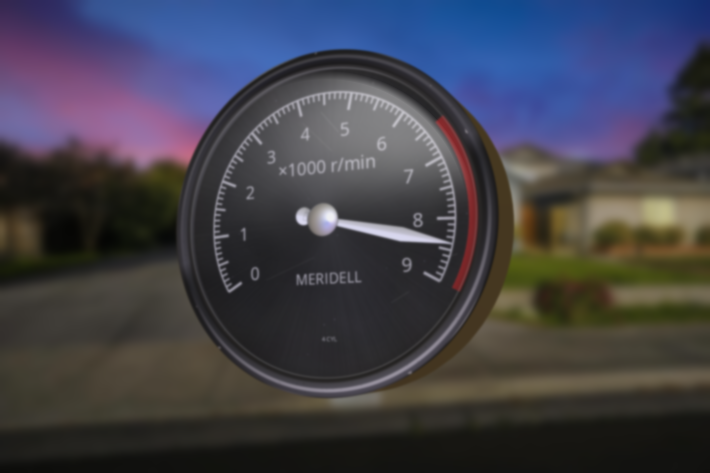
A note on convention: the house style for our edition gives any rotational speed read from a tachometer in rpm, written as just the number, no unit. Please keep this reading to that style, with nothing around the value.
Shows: 8400
